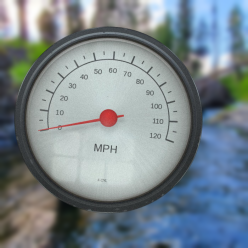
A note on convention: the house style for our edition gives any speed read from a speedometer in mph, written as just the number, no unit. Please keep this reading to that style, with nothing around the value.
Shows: 0
